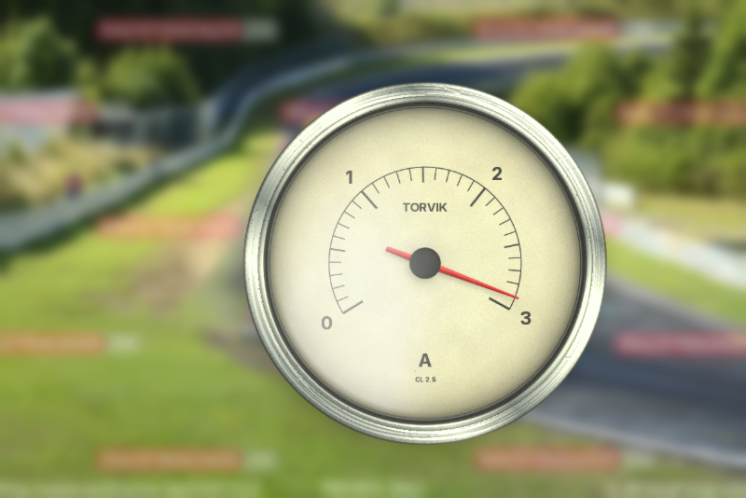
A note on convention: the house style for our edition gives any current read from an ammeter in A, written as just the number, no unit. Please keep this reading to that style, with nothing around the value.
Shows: 2.9
